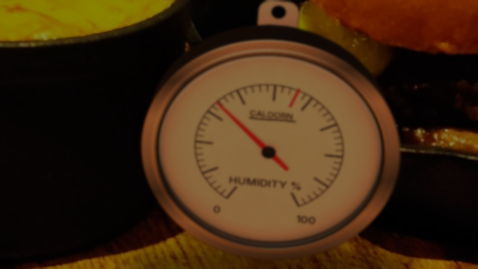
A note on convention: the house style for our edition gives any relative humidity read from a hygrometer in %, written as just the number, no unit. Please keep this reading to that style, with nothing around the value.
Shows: 34
